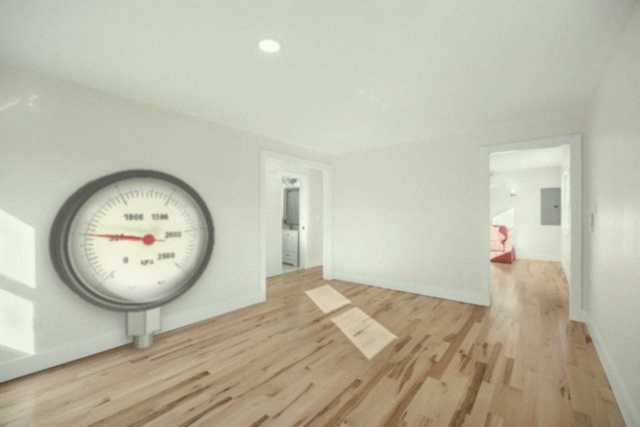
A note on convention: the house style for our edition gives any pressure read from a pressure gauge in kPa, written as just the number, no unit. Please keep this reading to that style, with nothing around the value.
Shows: 500
